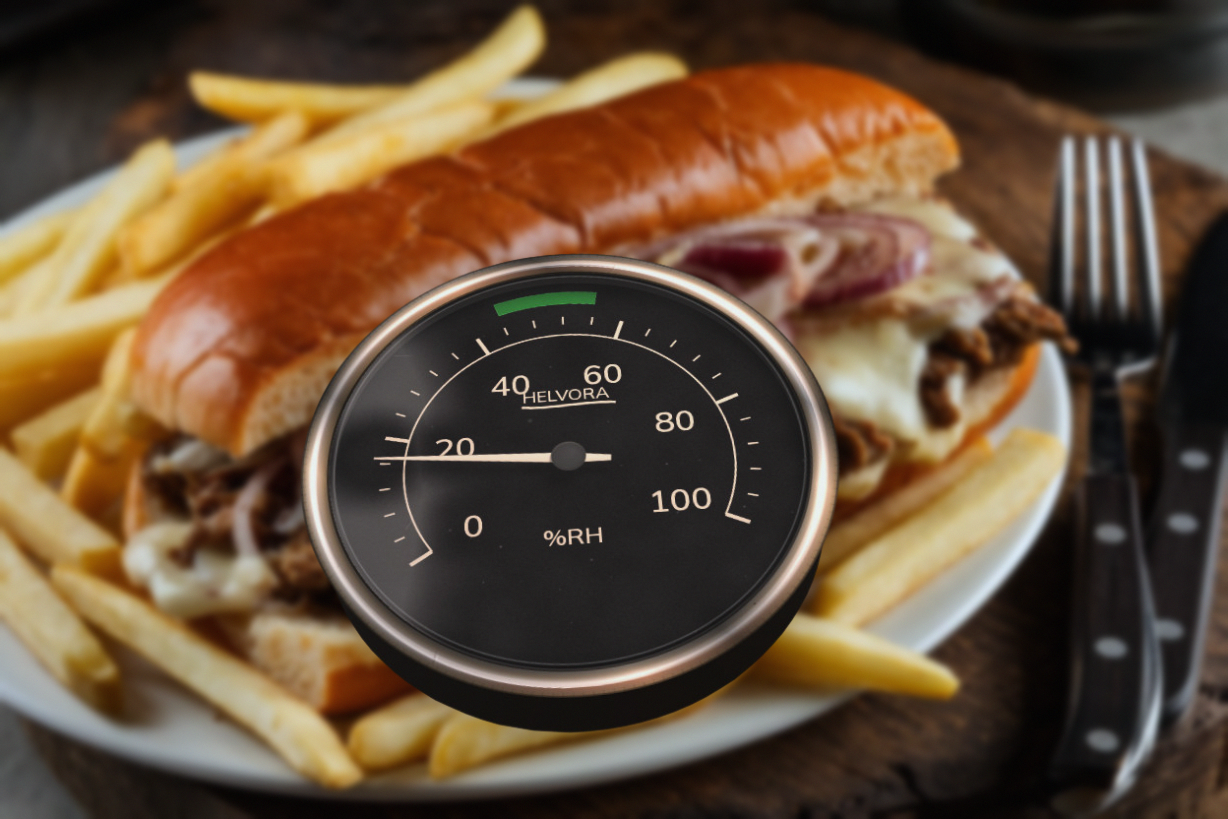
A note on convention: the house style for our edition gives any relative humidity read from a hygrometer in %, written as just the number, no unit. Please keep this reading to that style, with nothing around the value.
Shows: 16
